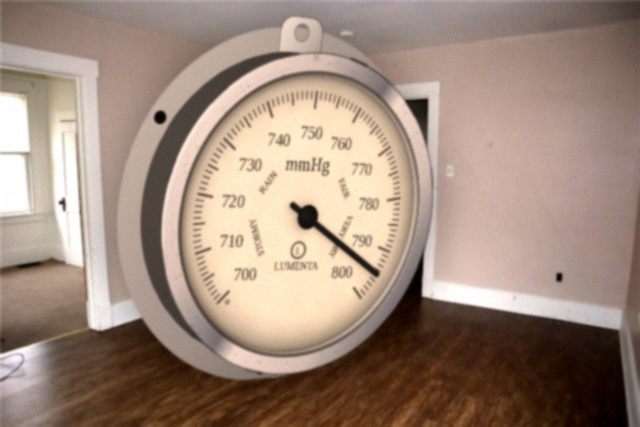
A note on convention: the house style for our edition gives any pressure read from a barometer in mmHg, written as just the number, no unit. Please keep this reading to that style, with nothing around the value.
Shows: 795
